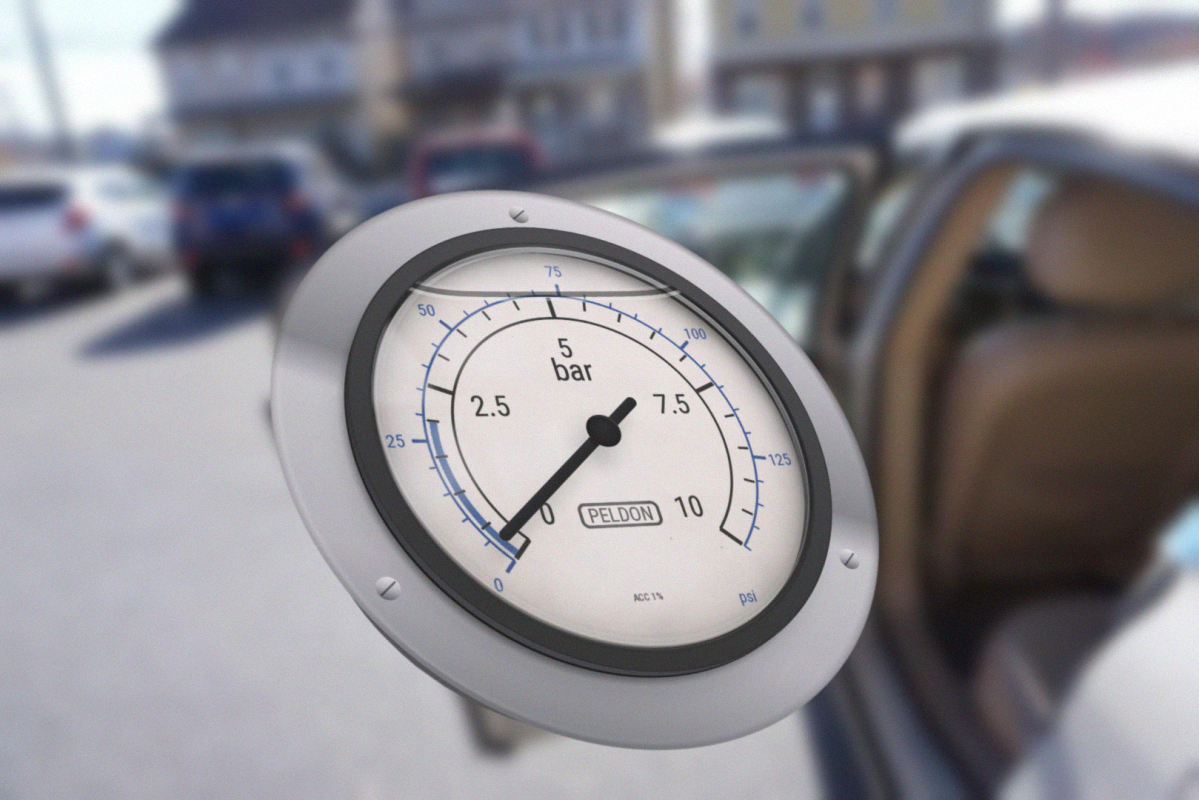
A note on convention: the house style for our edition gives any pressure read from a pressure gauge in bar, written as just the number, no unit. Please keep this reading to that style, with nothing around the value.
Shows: 0.25
